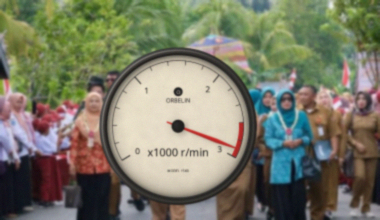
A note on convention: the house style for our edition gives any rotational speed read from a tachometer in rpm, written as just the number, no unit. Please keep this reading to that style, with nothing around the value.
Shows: 2900
